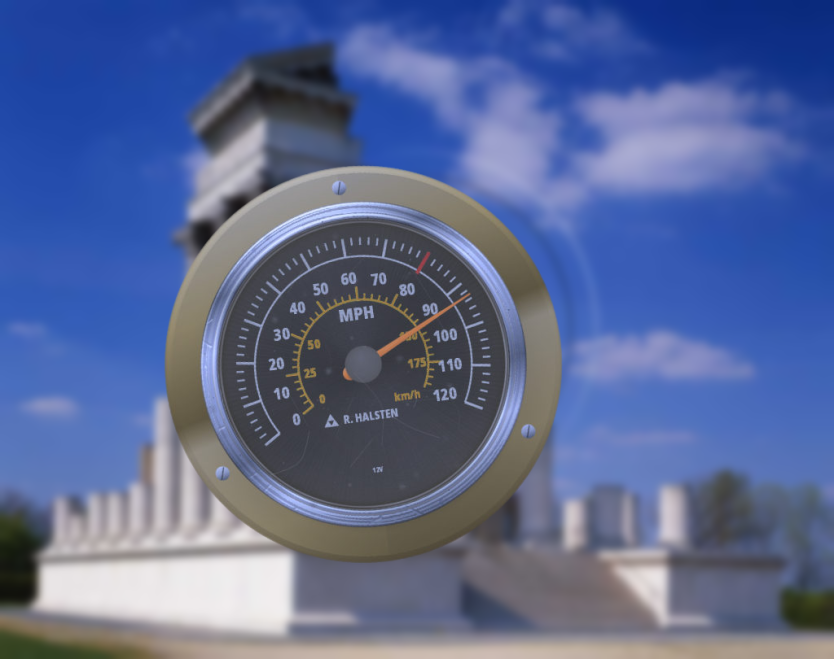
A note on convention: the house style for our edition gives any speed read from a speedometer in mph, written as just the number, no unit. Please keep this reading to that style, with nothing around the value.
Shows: 93
